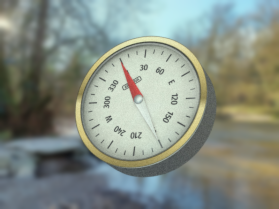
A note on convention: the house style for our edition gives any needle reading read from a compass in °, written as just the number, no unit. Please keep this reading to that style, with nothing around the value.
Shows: 0
